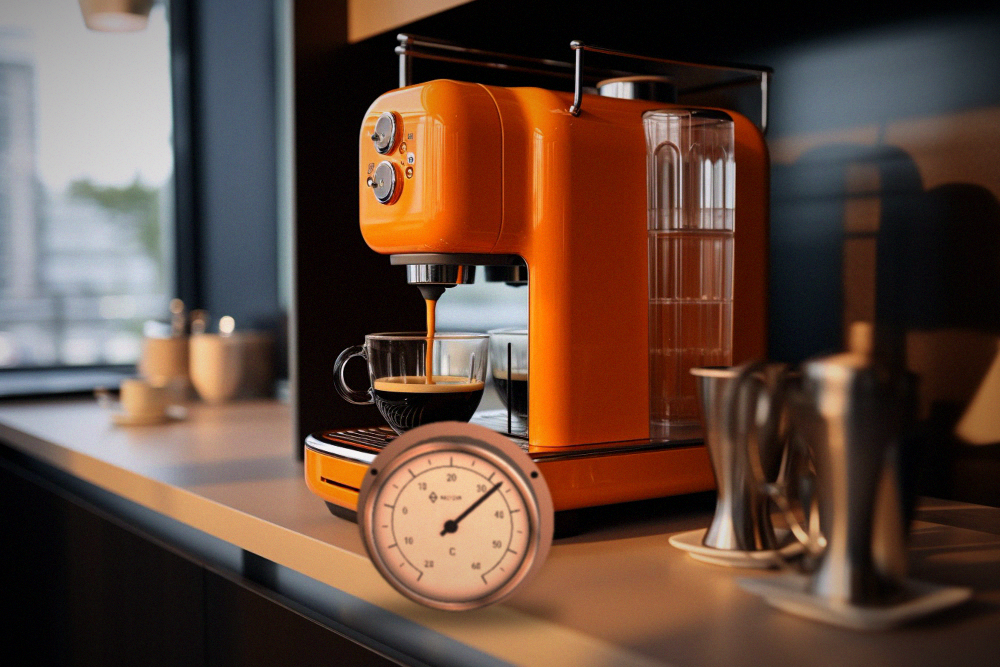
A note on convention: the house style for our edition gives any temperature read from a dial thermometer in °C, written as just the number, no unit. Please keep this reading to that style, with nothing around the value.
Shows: 32.5
